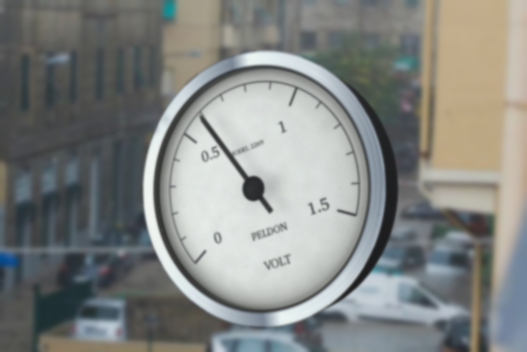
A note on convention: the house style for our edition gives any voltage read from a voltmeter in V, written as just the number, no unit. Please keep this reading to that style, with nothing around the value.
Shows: 0.6
